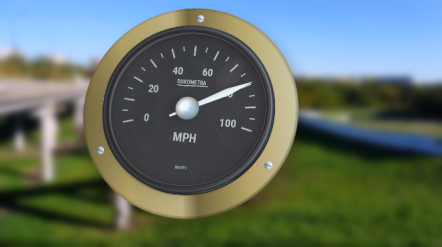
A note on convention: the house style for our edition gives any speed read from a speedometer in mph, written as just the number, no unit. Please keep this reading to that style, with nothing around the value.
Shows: 80
